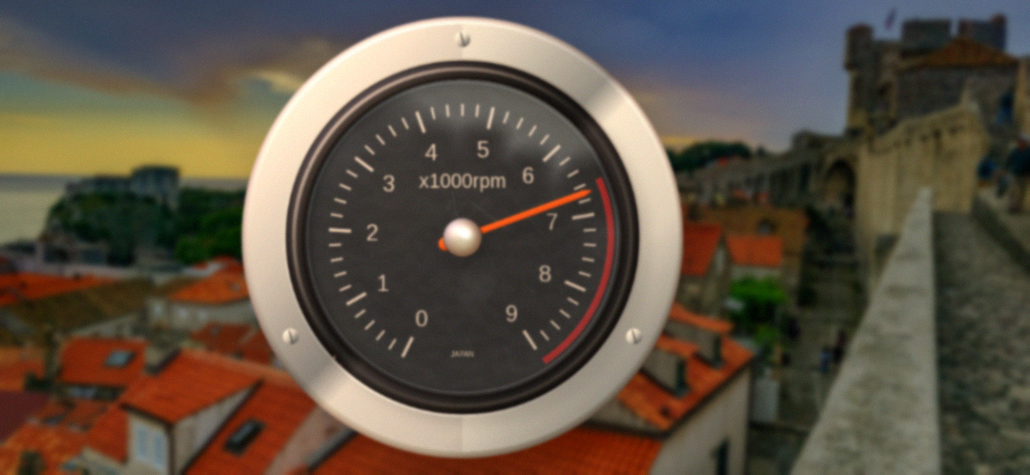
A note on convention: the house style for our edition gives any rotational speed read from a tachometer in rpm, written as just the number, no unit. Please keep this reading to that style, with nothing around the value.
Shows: 6700
